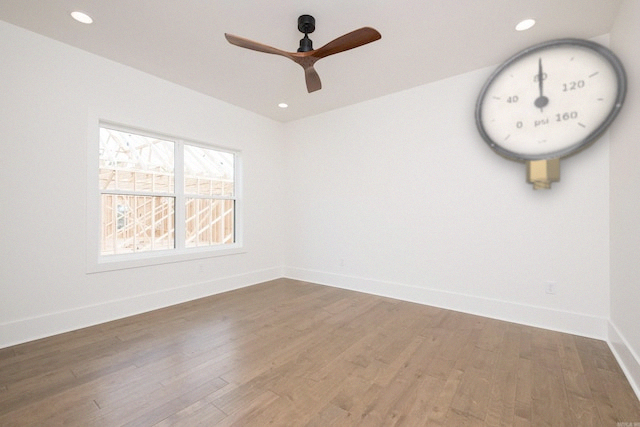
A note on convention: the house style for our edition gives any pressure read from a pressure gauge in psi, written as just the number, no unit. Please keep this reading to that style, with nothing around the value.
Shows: 80
